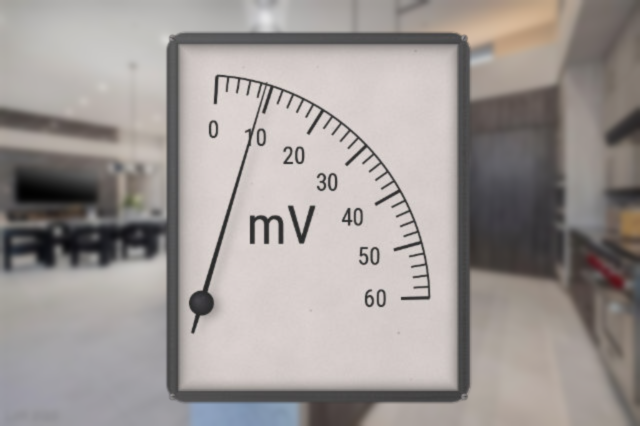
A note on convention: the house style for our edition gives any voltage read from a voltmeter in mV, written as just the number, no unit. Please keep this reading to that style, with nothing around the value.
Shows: 9
